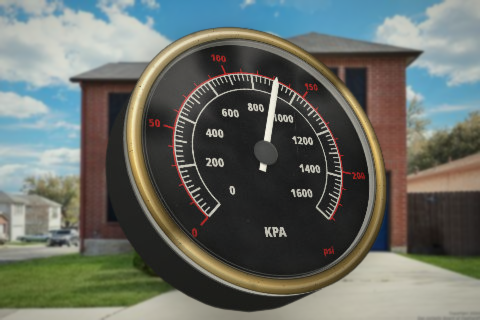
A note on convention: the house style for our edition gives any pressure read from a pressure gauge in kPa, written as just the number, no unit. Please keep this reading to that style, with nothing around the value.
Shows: 900
